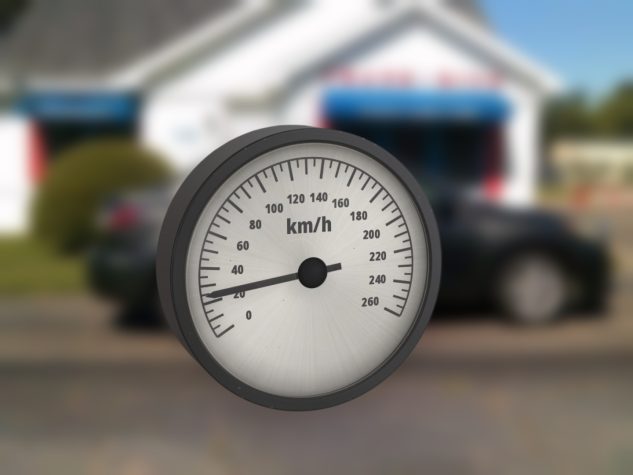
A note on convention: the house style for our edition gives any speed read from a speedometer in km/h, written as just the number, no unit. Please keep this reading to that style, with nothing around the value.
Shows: 25
